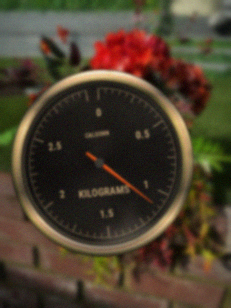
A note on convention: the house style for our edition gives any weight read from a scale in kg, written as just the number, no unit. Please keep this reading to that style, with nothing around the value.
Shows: 1.1
